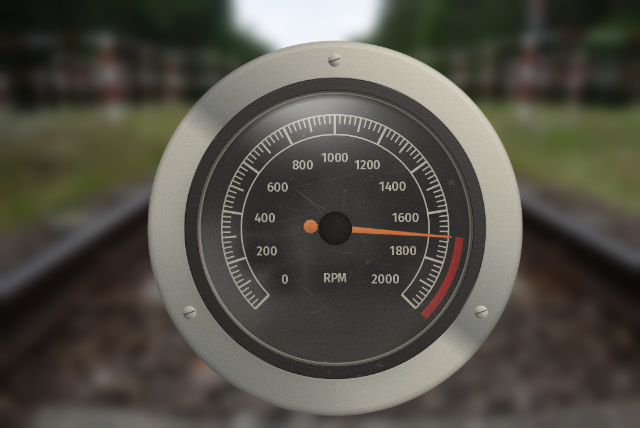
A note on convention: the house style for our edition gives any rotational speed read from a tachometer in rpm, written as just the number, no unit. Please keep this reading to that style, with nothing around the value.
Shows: 1700
